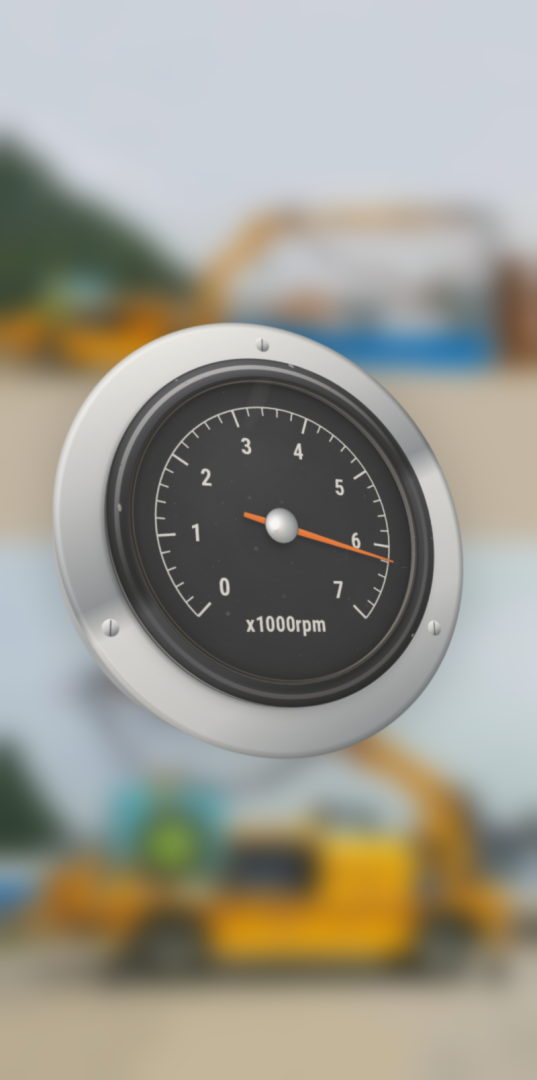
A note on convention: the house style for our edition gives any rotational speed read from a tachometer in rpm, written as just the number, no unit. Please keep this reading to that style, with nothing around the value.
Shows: 6200
